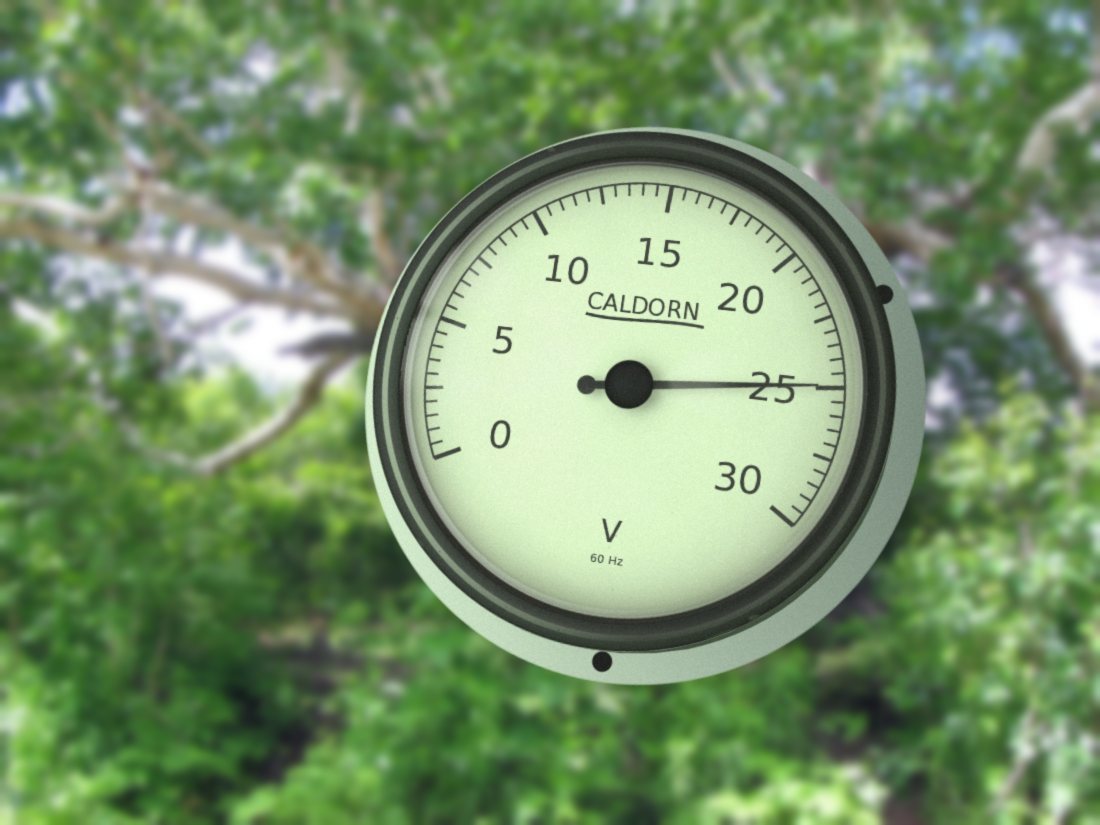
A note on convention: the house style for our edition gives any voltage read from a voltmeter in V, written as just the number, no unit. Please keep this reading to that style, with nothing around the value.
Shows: 25
